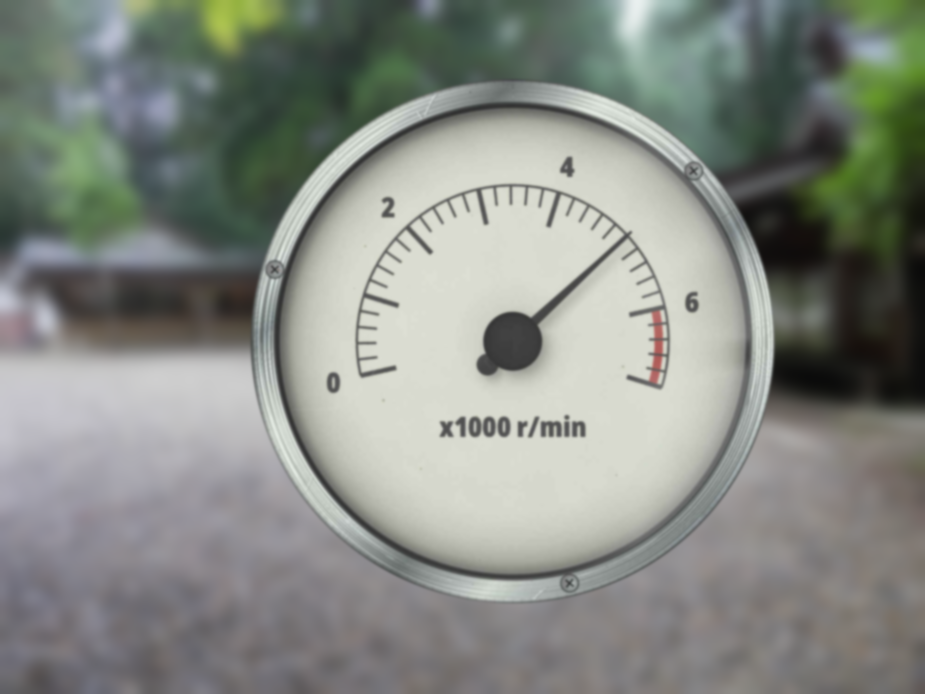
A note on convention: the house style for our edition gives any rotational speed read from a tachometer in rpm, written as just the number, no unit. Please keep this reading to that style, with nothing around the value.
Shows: 5000
